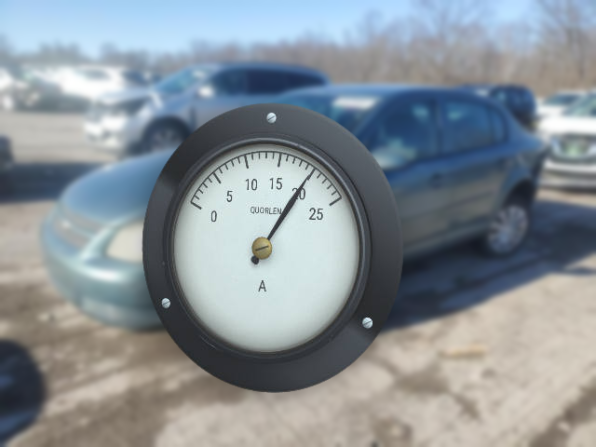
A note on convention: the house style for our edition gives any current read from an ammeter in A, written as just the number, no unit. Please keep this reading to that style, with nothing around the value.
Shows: 20
